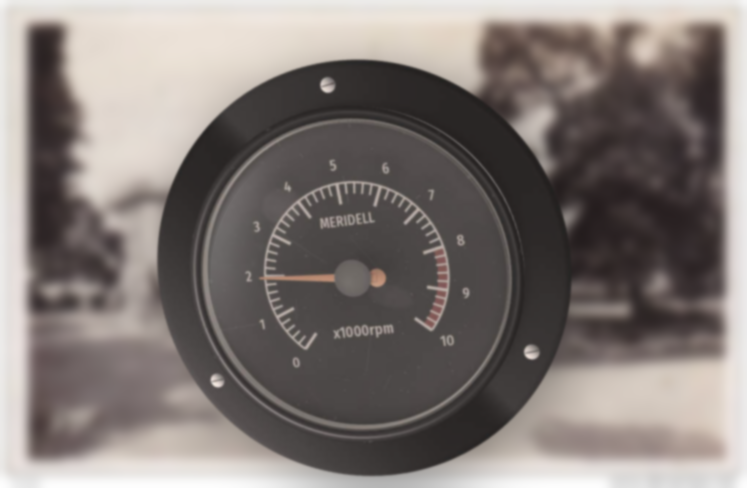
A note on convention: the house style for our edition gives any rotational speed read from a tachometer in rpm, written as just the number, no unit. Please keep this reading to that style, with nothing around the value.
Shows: 2000
